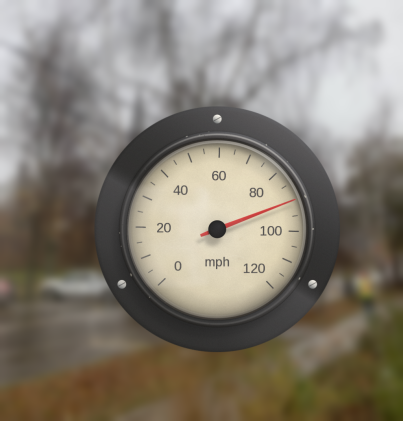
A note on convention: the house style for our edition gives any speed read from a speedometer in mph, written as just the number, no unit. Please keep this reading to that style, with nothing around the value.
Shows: 90
